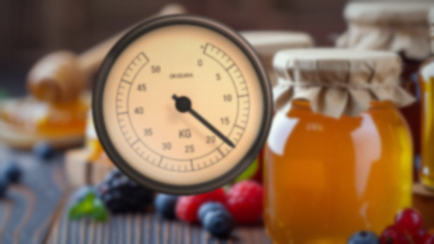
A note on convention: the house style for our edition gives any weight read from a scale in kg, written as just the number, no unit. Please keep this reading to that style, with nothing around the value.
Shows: 18
